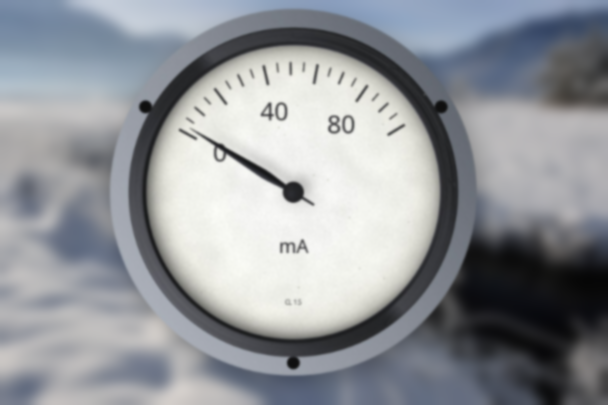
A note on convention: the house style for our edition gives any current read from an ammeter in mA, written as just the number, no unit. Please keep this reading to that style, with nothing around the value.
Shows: 2.5
